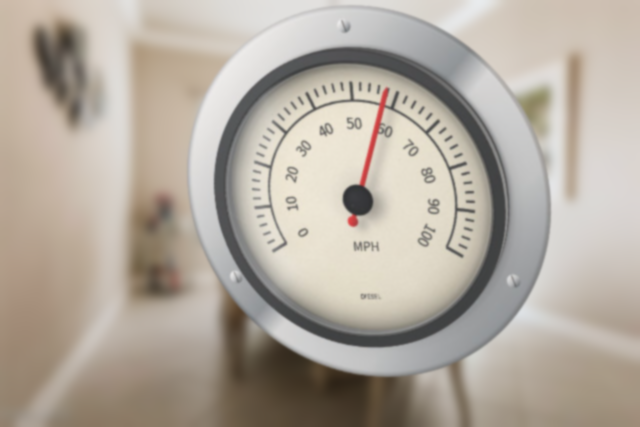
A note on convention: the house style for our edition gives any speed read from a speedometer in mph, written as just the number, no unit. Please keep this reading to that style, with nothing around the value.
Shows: 58
